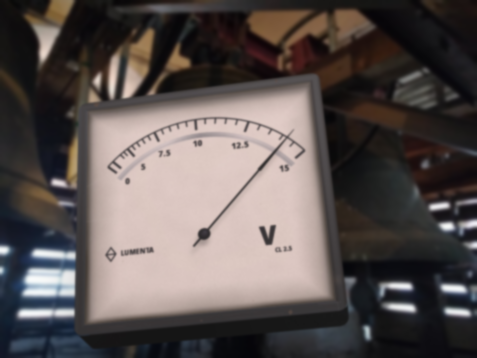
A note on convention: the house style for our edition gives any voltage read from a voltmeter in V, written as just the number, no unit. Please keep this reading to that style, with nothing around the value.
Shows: 14.25
